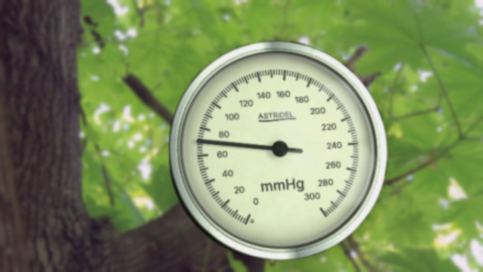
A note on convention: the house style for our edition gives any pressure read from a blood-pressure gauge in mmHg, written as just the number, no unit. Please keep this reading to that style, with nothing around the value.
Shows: 70
